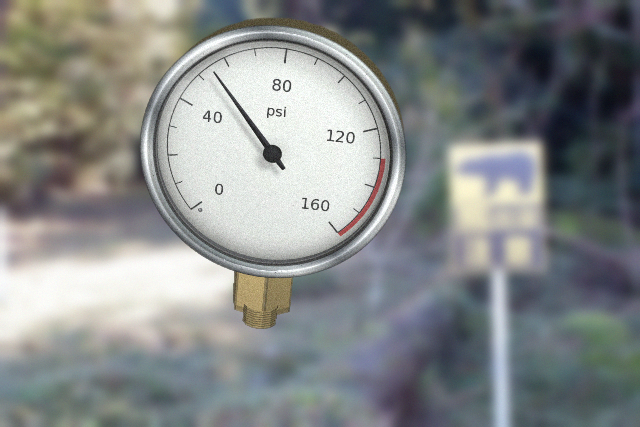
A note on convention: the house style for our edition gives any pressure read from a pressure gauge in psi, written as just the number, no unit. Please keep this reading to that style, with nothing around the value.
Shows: 55
